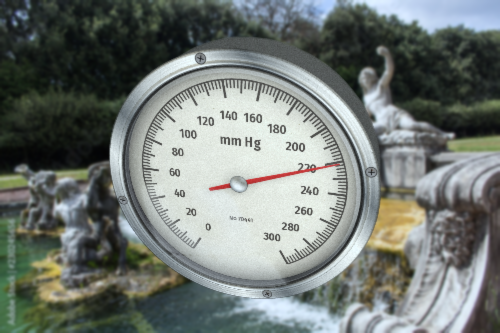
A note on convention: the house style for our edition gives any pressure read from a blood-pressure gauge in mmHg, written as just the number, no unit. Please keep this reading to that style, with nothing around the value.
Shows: 220
